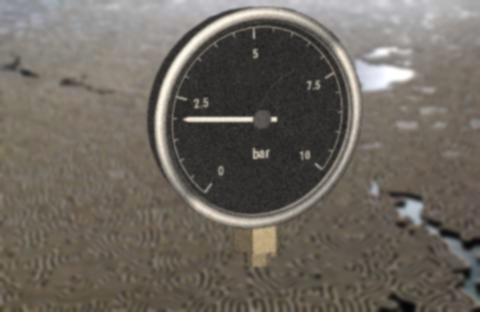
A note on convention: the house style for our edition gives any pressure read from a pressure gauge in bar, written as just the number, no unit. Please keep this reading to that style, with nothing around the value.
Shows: 2
